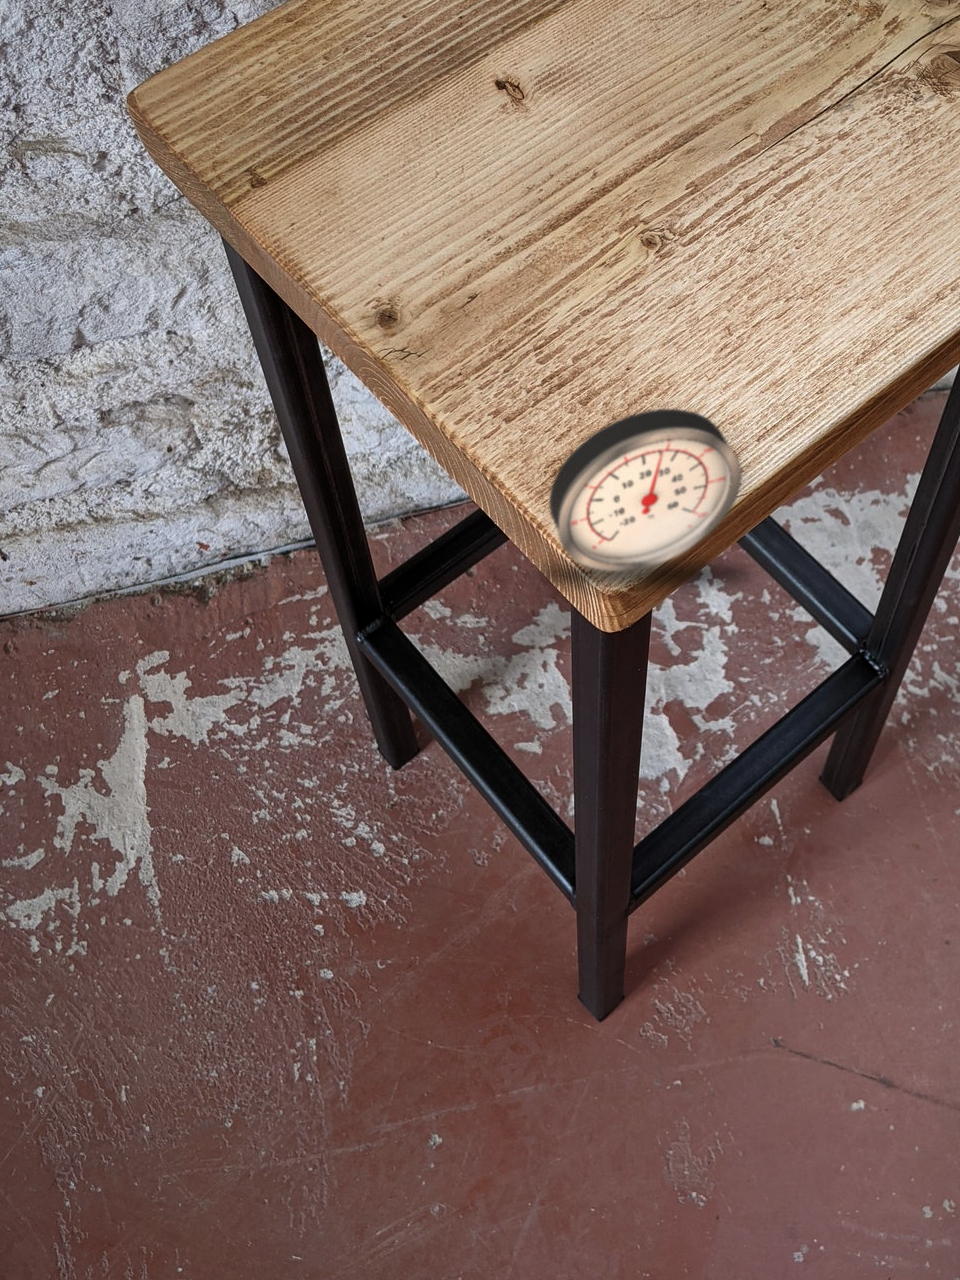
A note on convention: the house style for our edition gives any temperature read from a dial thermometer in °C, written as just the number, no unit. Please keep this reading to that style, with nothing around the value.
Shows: 25
